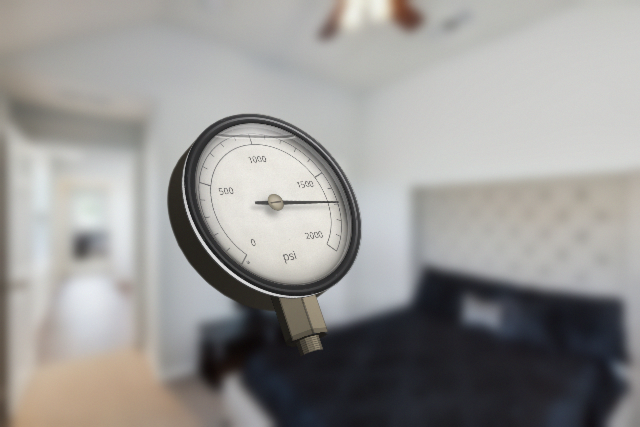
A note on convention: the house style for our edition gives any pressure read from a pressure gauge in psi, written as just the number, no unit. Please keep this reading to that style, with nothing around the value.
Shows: 1700
